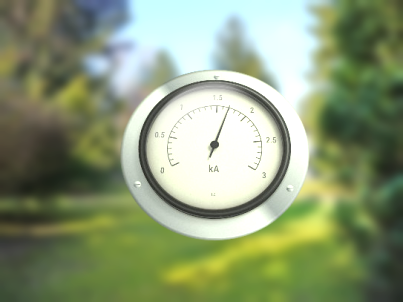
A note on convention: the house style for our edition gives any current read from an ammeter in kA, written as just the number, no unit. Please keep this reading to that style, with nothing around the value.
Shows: 1.7
